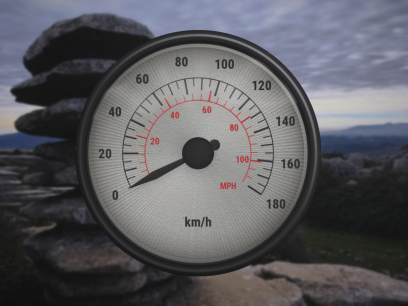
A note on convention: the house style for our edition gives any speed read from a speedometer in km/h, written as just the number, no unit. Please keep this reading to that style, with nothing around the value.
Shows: 0
